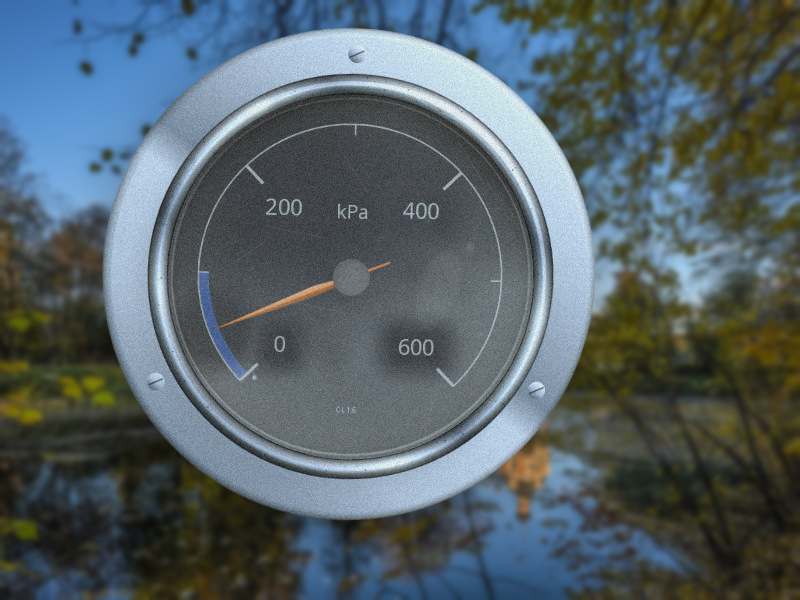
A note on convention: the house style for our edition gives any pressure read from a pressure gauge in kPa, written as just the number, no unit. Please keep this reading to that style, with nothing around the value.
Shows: 50
